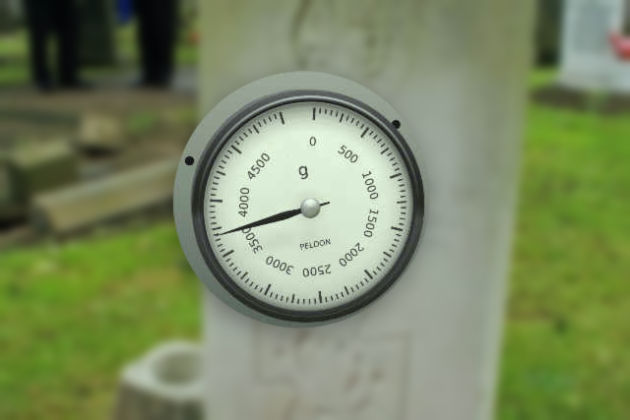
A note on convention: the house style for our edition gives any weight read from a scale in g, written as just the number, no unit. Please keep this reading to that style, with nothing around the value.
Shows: 3700
